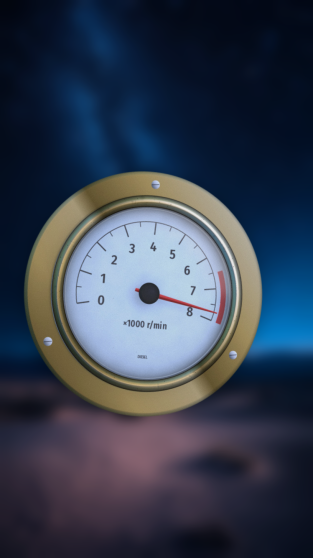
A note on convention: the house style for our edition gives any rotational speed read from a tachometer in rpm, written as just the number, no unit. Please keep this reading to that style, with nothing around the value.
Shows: 7750
